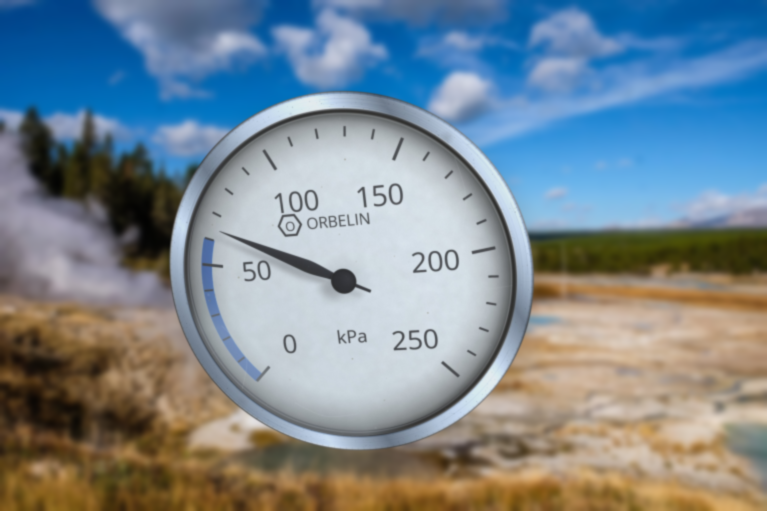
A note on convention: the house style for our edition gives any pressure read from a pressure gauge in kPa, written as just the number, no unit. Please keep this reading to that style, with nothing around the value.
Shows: 65
